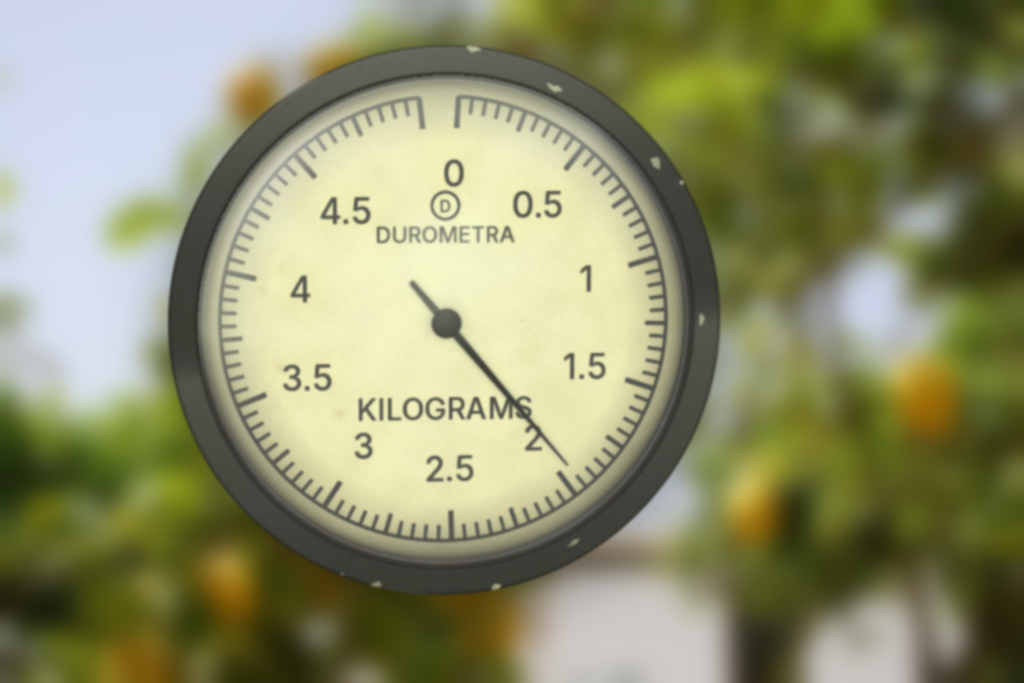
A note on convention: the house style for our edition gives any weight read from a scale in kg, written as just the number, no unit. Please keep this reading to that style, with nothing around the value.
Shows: 1.95
